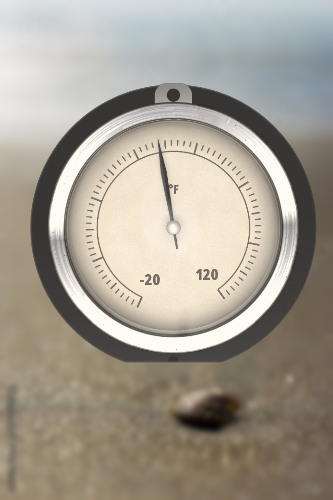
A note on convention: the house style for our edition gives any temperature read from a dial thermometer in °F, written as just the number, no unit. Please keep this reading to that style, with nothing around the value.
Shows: 48
